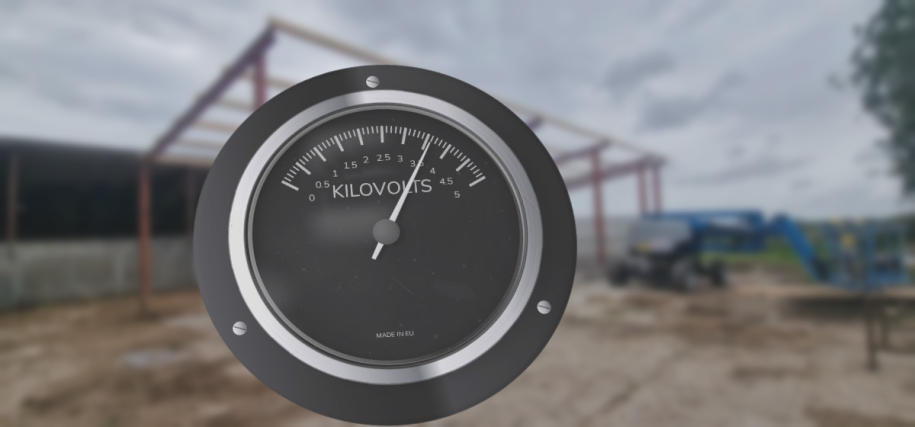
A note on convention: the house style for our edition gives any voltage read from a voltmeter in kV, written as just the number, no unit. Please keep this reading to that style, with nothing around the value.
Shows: 3.6
